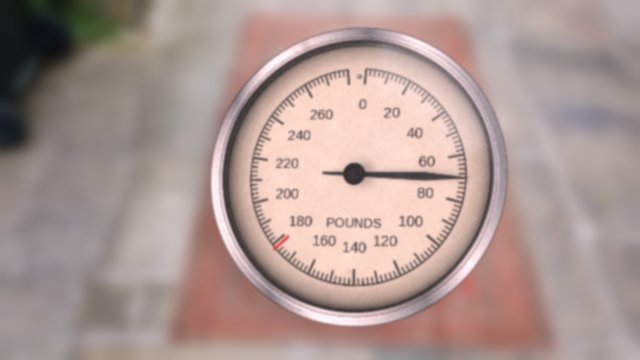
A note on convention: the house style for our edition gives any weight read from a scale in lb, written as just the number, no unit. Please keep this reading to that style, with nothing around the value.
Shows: 70
